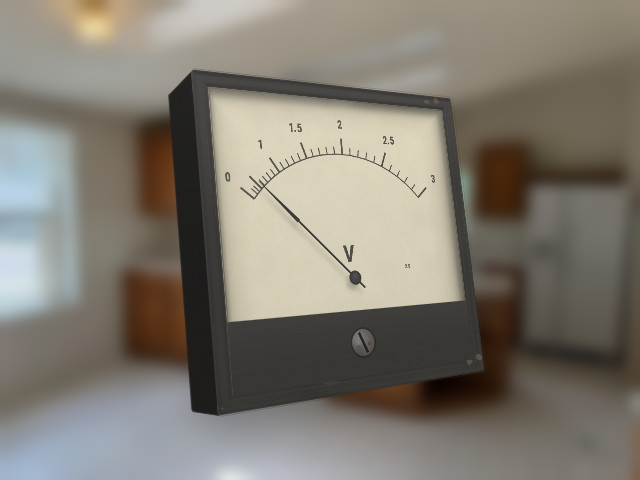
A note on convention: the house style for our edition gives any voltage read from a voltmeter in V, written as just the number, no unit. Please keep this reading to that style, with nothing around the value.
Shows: 0.5
